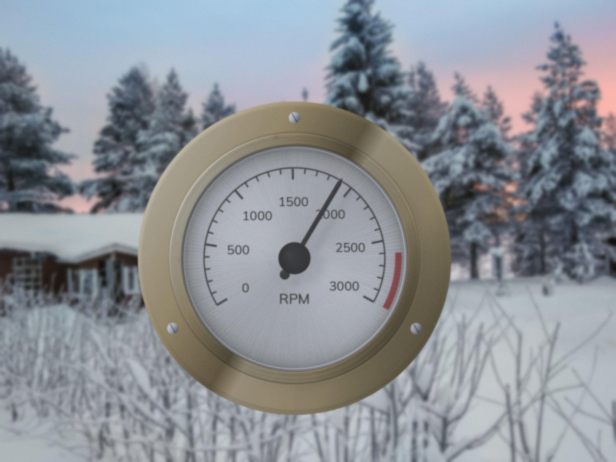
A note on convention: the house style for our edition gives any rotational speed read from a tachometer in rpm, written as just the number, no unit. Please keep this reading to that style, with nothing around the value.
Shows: 1900
